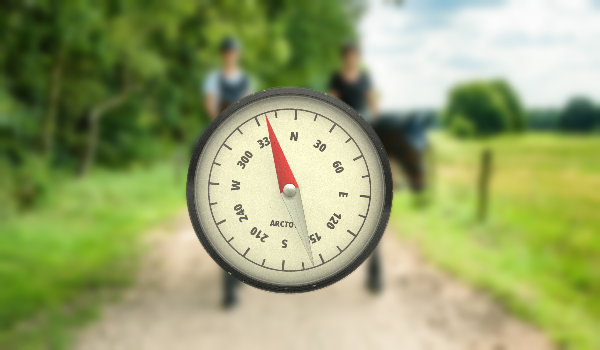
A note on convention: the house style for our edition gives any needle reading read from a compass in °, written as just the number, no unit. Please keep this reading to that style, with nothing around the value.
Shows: 337.5
